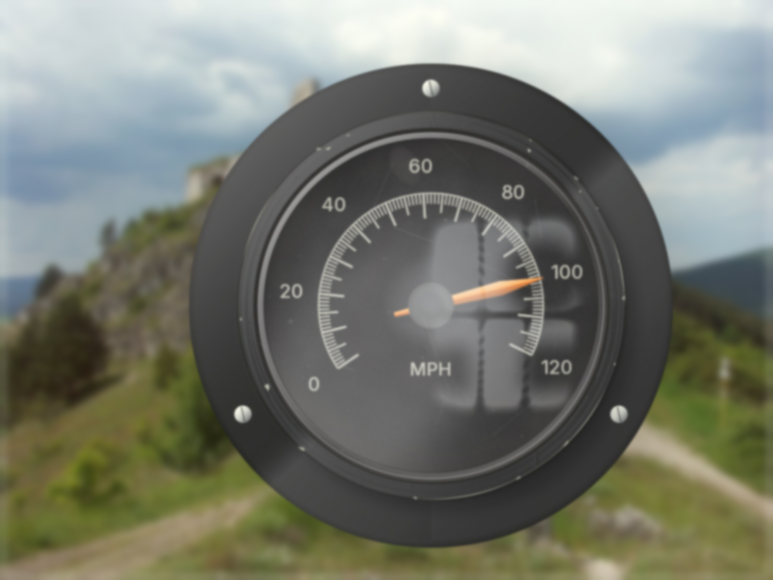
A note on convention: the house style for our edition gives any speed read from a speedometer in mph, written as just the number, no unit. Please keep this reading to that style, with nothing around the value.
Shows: 100
